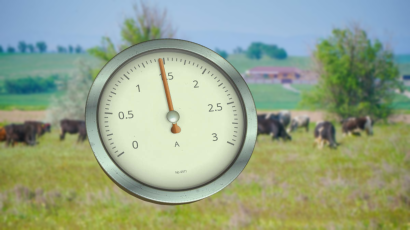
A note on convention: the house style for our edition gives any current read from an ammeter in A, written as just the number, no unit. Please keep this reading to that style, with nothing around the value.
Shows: 1.45
